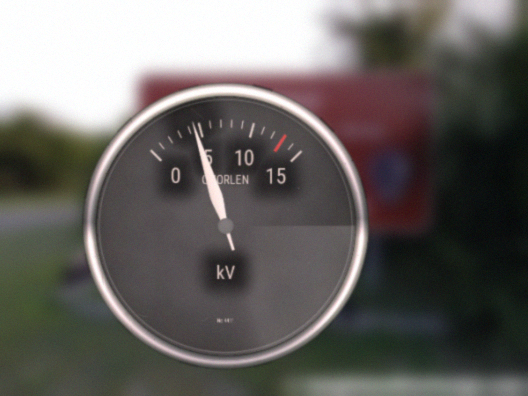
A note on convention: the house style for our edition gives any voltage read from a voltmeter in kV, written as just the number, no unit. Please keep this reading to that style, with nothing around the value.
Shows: 4.5
